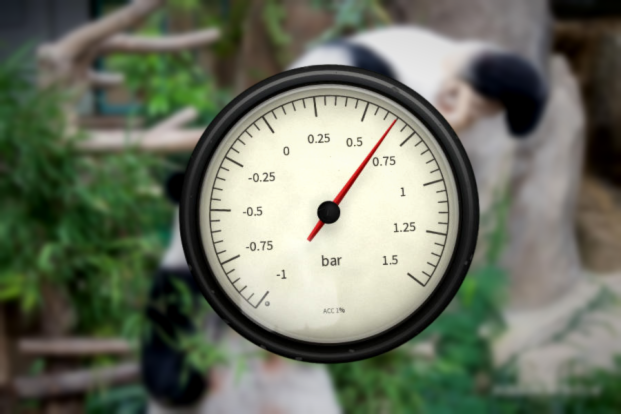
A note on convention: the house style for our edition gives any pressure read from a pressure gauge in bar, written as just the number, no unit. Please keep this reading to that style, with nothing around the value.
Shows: 0.65
